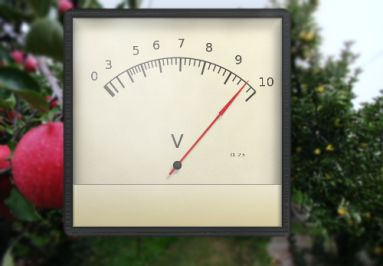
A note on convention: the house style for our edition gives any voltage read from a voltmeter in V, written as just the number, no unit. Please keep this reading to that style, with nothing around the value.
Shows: 9.6
